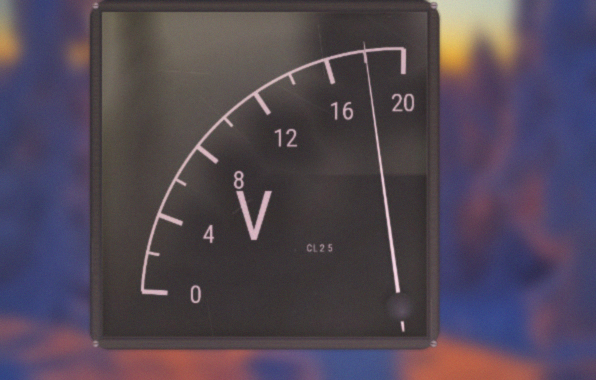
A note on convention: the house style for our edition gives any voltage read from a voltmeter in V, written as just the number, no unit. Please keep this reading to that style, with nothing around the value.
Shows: 18
